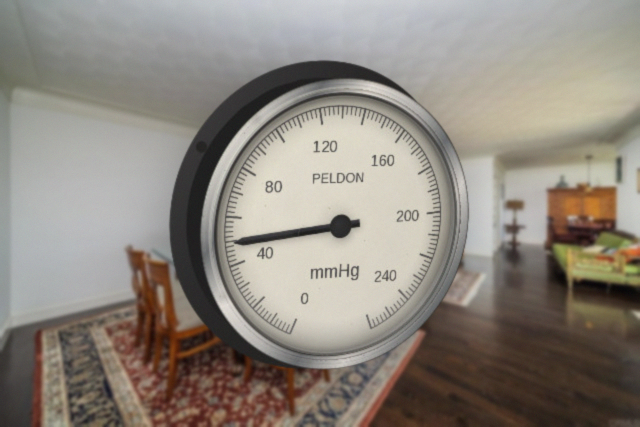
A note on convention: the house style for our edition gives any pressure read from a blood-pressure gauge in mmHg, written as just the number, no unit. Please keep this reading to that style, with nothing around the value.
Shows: 50
